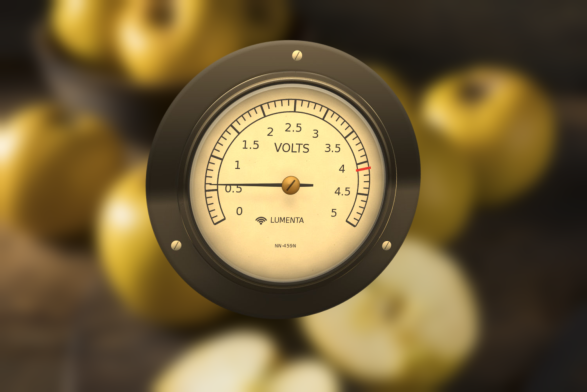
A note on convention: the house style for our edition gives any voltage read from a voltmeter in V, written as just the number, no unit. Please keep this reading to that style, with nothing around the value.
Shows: 0.6
